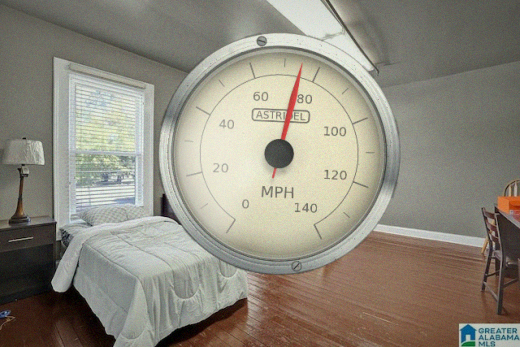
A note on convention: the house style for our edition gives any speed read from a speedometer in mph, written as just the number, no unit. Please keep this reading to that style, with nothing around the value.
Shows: 75
